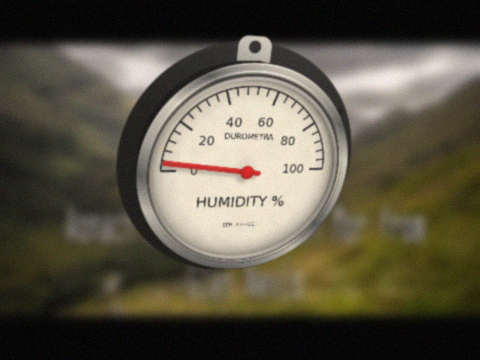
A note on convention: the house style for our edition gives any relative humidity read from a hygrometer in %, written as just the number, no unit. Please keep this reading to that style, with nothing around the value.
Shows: 4
